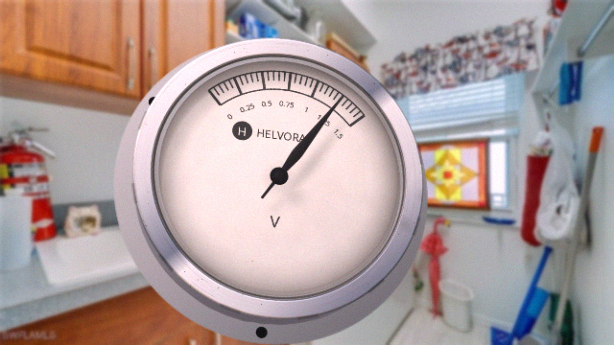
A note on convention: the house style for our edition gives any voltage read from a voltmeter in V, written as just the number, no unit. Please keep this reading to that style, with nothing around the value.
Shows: 1.25
